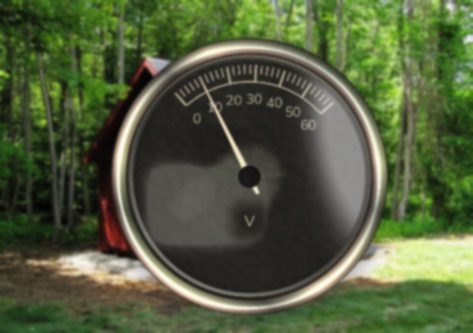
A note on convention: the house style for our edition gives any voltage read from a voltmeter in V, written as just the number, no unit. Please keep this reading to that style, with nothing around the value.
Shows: 10
